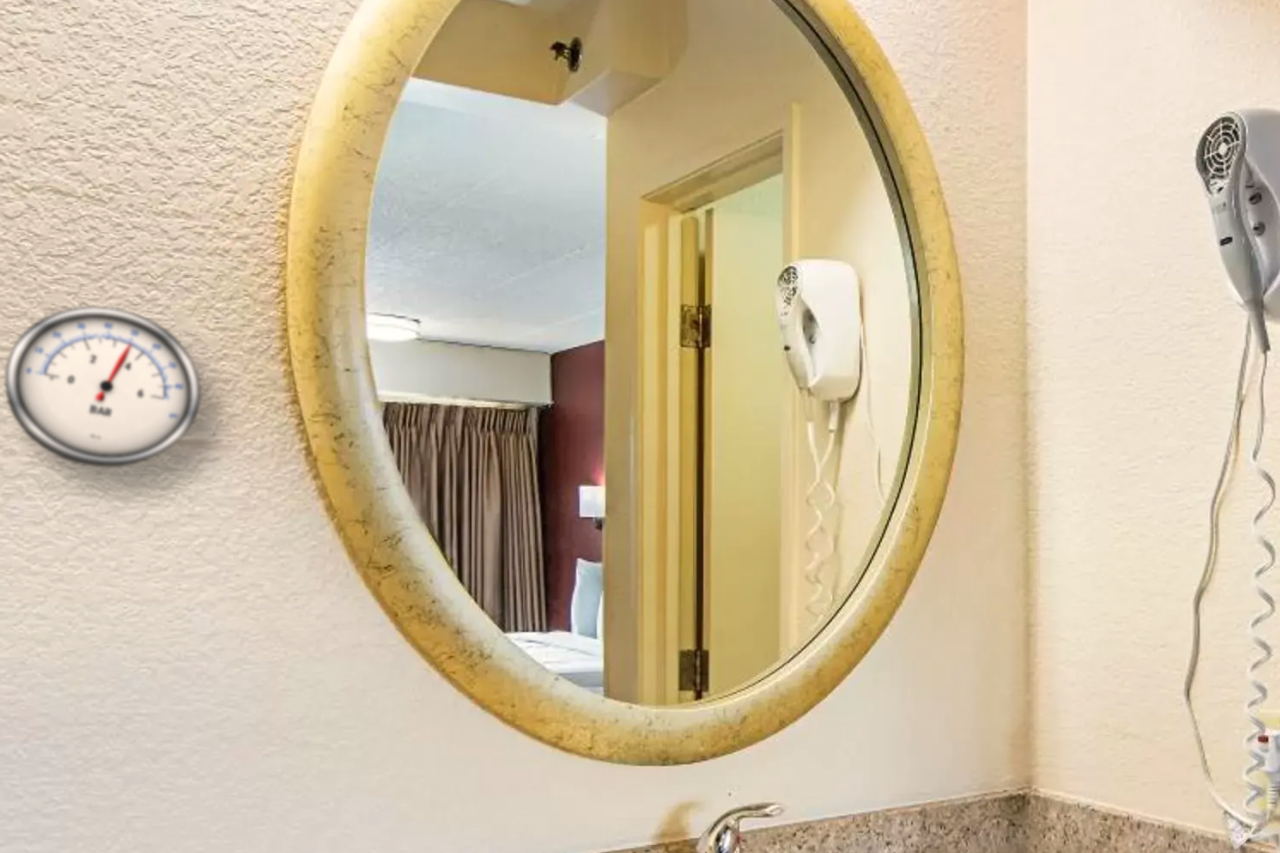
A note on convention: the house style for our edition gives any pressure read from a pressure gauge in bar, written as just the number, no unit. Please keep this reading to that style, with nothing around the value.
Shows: 3.5
